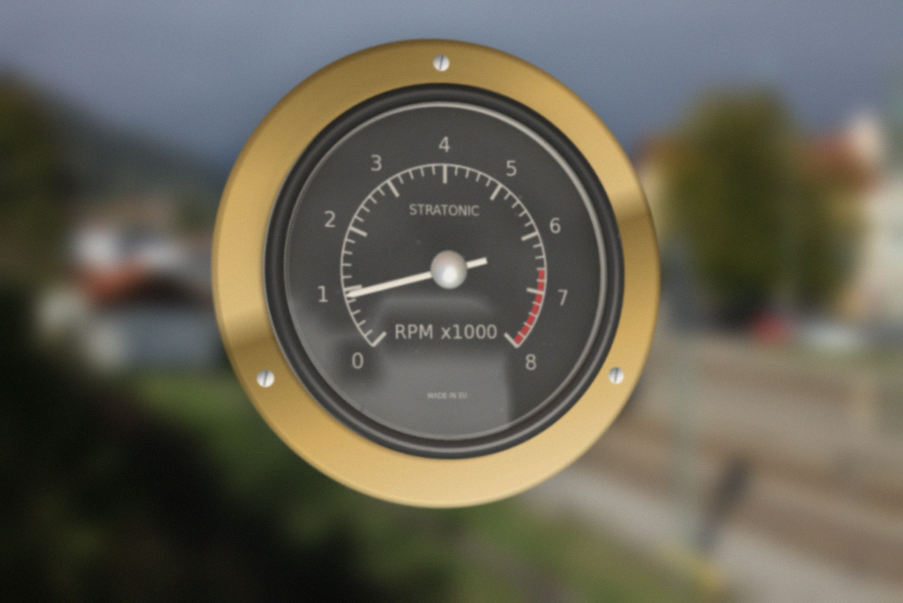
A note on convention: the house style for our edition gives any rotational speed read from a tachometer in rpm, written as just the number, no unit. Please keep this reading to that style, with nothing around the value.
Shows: 900
